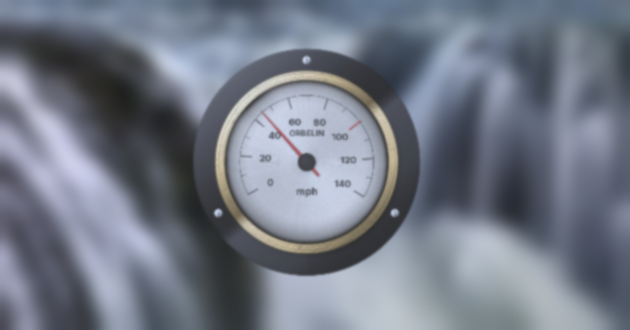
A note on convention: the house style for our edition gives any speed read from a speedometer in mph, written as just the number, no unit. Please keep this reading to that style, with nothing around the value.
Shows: 45
